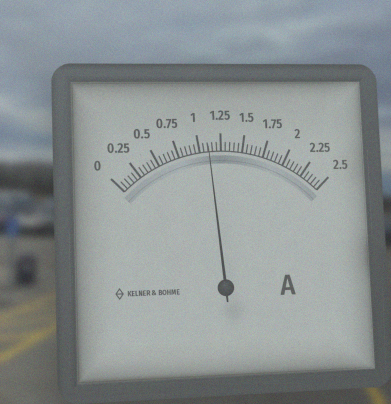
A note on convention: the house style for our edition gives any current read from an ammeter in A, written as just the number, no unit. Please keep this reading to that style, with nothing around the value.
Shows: 1.1
